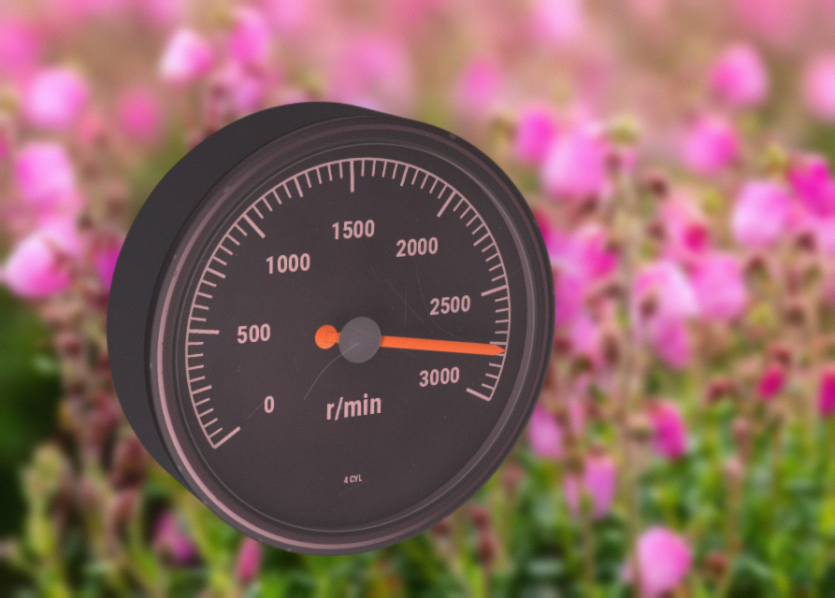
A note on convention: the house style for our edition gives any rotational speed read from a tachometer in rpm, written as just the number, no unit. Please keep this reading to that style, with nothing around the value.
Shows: 2775
